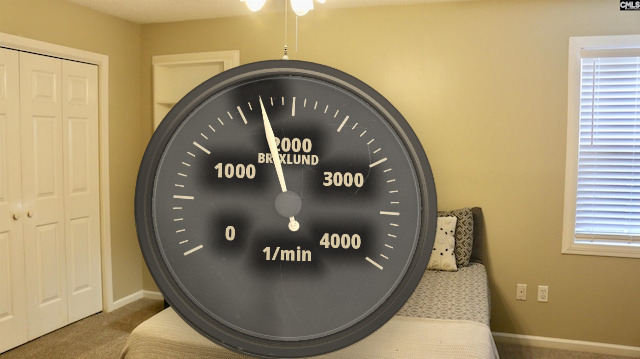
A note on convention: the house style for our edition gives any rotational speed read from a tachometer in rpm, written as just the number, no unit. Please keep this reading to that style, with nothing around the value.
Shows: 1700
